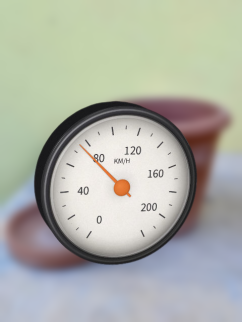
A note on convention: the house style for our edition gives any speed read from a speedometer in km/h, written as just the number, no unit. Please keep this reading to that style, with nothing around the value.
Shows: 75
